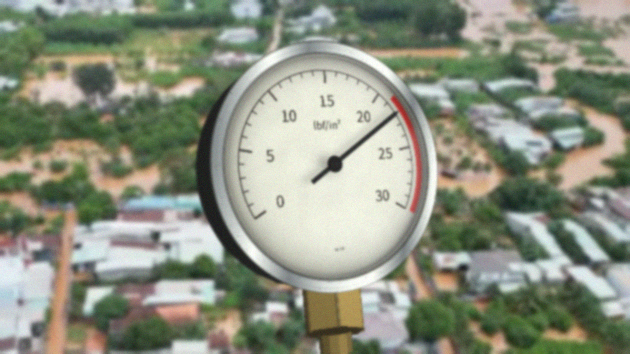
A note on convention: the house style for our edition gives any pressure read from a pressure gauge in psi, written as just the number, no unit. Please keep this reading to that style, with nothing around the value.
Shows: 22
